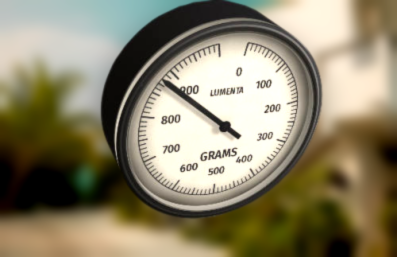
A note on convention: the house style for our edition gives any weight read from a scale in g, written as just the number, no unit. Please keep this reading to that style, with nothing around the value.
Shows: 880
